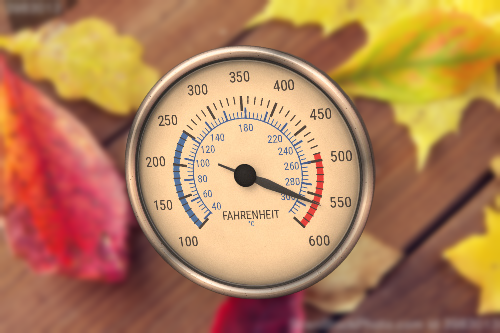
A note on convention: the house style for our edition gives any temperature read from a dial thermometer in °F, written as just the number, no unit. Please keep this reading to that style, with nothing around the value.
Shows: 560
